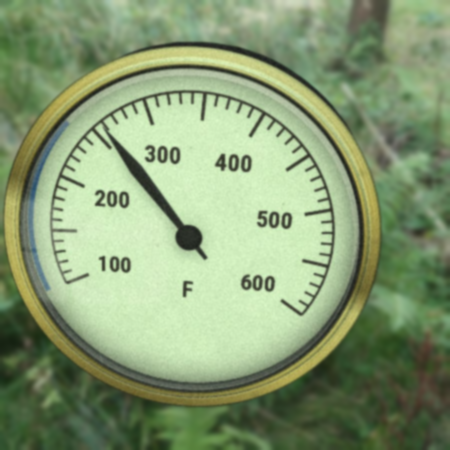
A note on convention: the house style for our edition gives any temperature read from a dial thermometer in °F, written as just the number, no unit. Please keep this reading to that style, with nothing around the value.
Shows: 260
